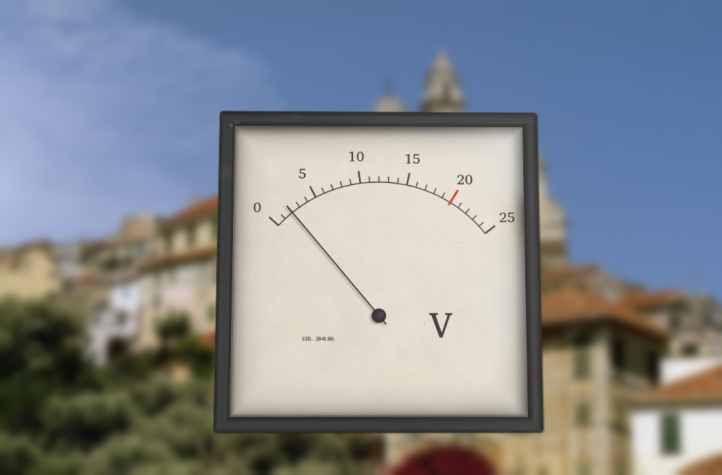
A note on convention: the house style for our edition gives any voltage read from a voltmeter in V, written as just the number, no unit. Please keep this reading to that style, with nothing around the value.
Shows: 2
